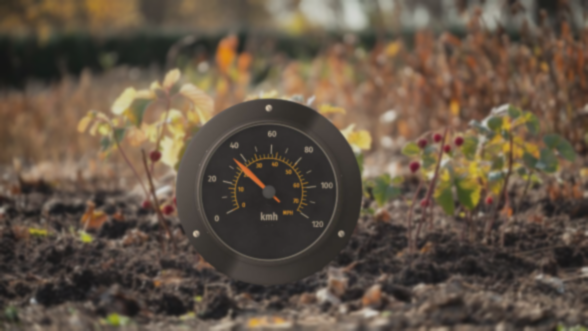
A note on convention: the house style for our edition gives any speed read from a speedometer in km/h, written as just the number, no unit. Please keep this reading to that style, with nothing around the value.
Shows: 35
